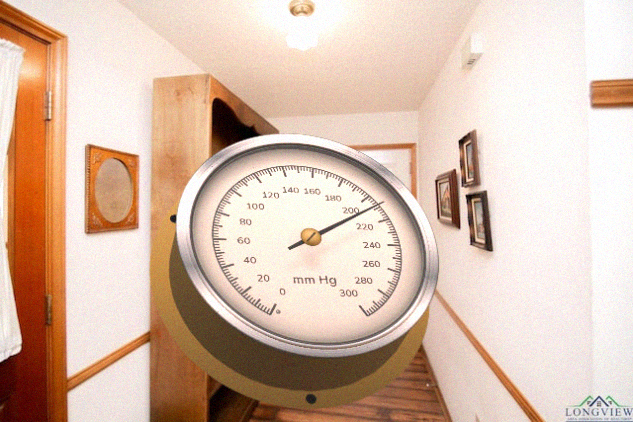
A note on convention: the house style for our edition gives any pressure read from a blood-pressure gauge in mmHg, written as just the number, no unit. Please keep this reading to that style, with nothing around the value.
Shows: 210
